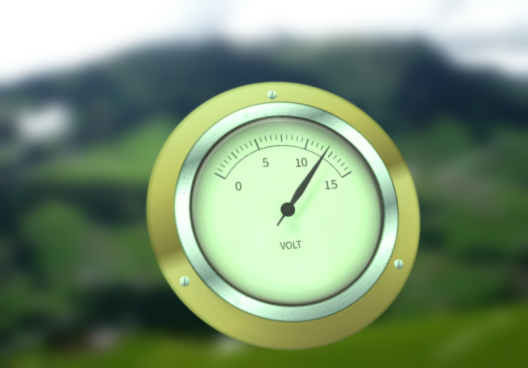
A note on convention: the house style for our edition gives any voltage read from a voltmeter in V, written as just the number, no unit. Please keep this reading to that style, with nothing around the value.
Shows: 12
